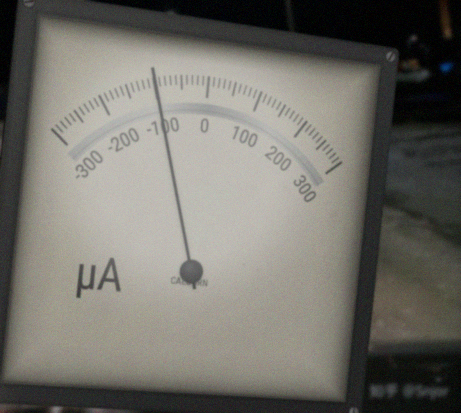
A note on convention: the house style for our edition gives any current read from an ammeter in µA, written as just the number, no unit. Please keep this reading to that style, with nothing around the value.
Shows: -100
